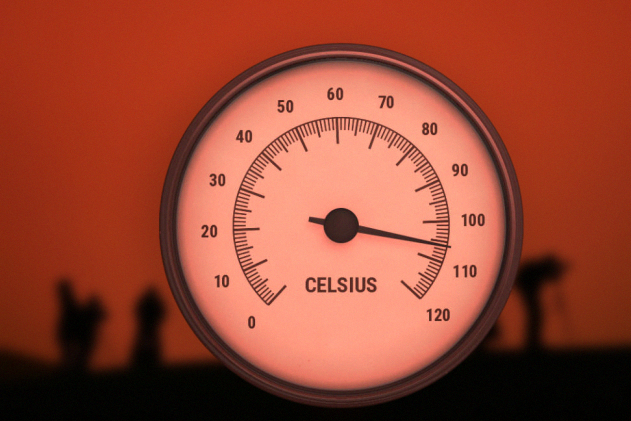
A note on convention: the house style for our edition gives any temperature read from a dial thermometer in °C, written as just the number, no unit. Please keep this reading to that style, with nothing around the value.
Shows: 106
